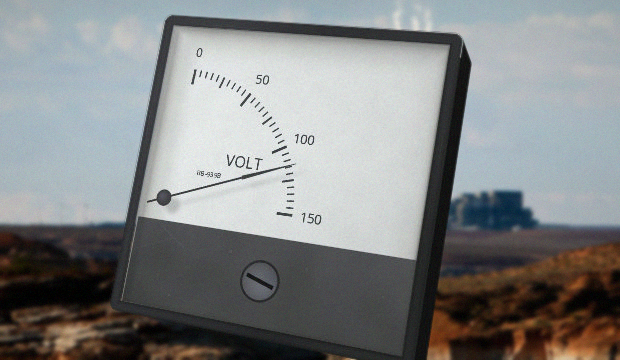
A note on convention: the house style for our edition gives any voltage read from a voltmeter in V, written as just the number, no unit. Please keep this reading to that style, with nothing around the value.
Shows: 115
